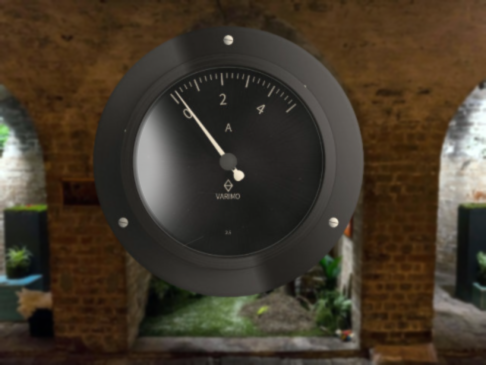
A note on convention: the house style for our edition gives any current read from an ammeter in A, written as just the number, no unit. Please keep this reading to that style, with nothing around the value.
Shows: 0.2
